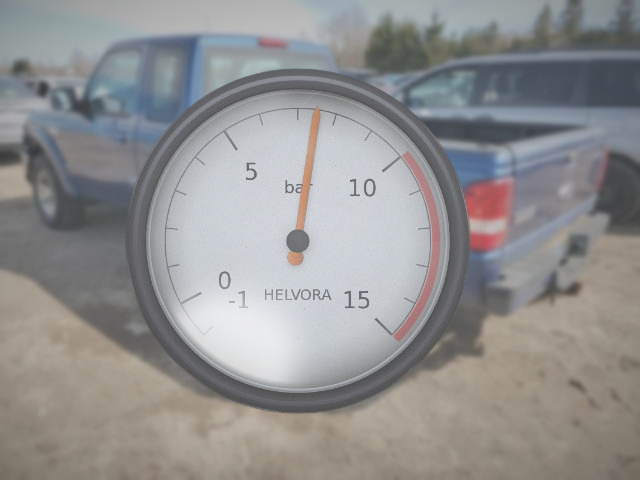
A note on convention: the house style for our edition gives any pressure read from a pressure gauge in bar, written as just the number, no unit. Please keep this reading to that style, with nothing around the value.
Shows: 7.5
